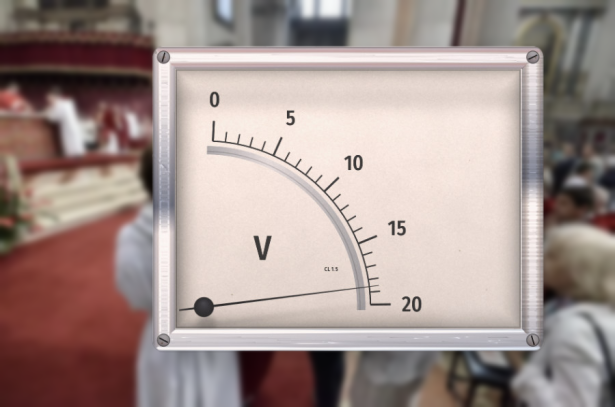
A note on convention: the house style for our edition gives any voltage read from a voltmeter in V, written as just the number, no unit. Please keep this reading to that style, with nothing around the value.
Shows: 18.5
